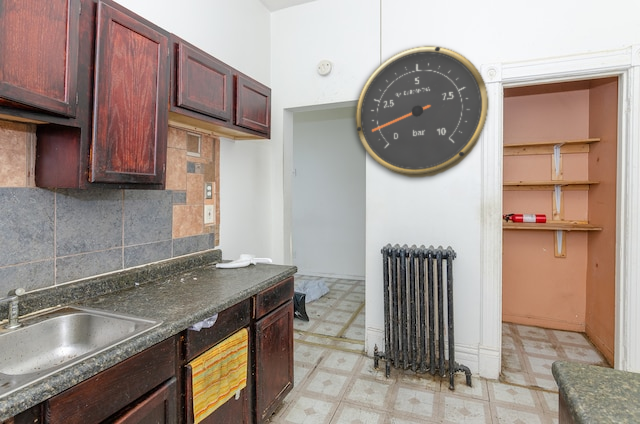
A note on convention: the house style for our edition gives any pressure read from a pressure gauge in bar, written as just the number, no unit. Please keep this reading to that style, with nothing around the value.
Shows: 1
